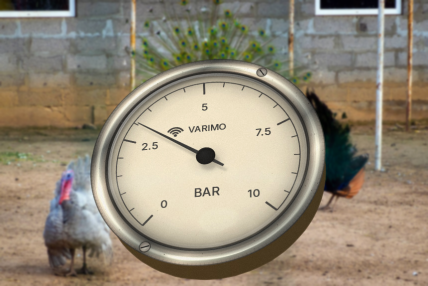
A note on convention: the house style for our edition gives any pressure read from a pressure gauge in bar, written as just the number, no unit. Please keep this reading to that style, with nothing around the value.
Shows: 3
